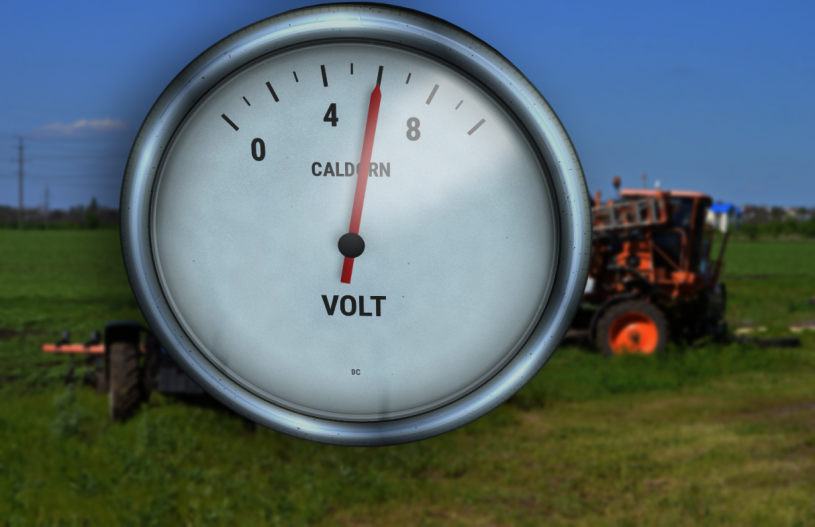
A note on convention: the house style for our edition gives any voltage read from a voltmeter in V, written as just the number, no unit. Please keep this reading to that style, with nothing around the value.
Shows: 6
